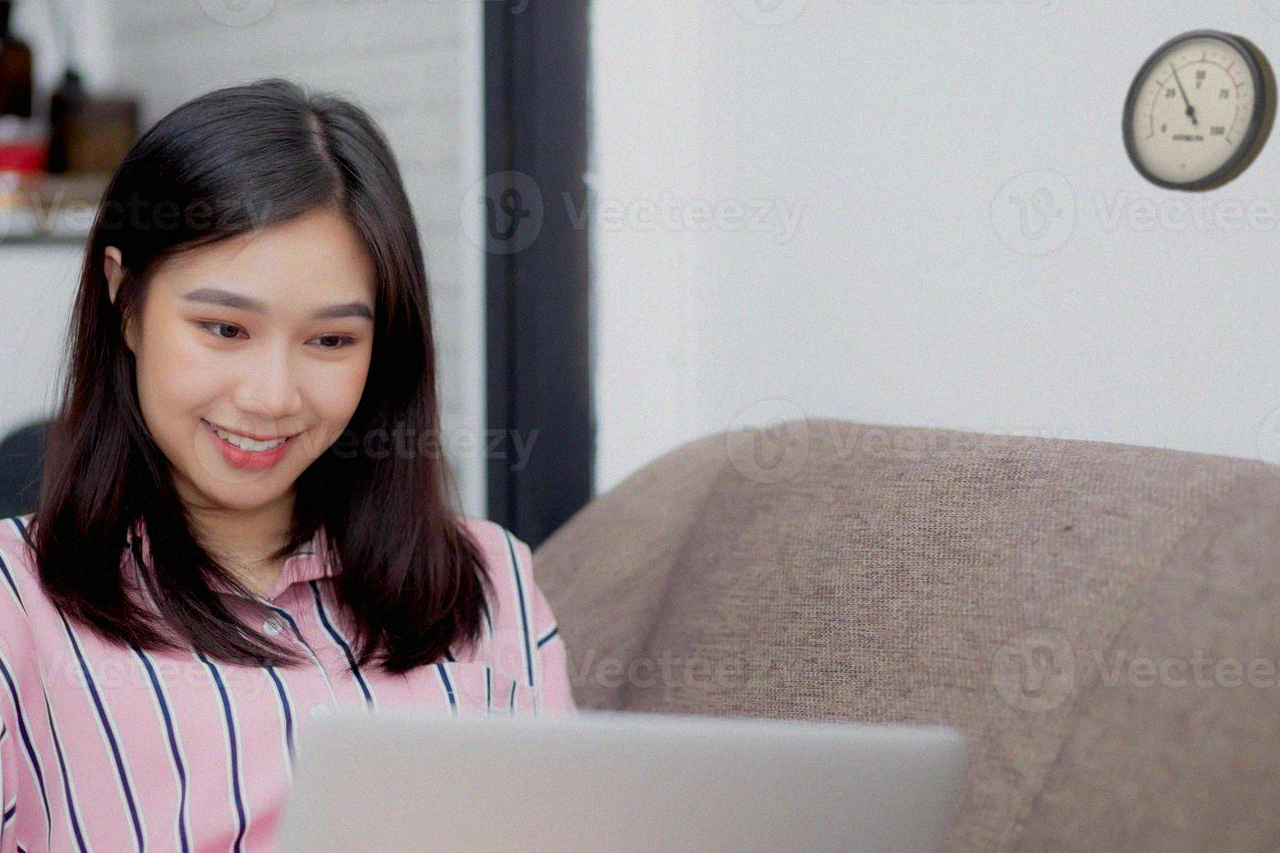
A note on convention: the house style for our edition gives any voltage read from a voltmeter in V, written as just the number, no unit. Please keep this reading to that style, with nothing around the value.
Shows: 35
